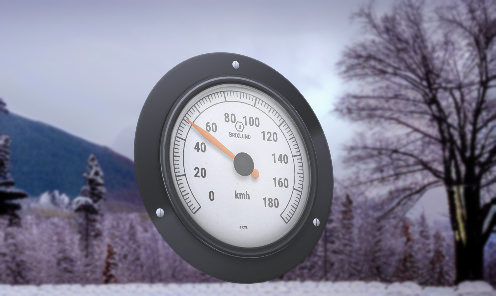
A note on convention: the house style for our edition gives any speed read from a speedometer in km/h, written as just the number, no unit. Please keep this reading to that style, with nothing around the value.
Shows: 50
